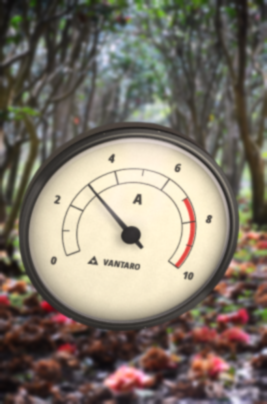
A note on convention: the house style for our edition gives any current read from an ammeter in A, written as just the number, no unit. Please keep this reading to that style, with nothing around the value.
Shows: 3
